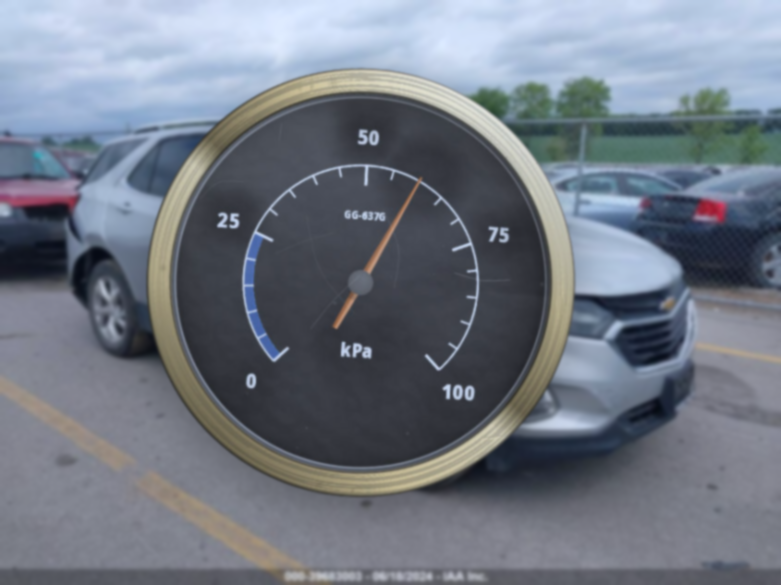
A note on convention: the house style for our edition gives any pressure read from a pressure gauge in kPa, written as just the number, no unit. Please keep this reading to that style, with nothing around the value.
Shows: 60
